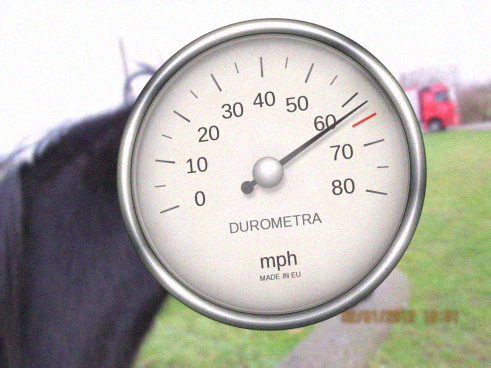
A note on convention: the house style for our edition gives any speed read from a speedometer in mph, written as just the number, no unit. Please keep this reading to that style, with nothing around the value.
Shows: 62.5
